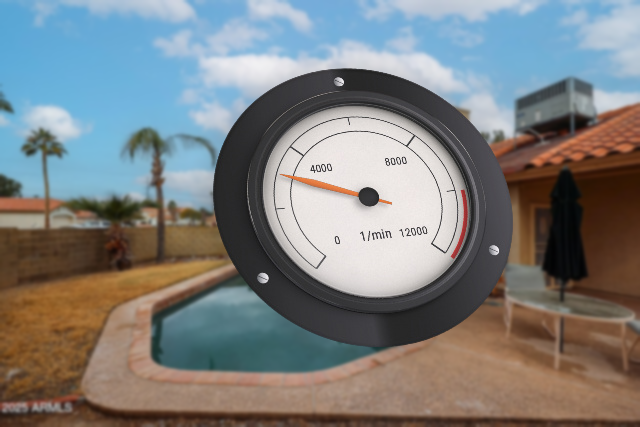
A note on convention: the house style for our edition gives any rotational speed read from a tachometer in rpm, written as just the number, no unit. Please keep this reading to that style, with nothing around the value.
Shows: 3000
